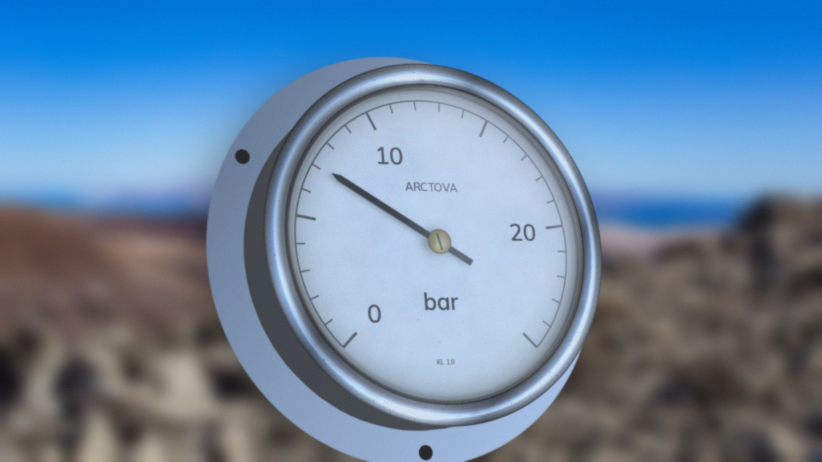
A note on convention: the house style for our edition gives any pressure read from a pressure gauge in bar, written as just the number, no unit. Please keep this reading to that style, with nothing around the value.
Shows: 7
